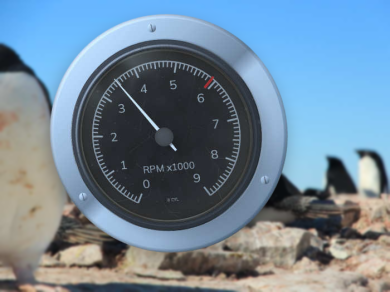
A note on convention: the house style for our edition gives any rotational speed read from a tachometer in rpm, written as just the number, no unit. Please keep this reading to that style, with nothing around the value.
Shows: 3500
